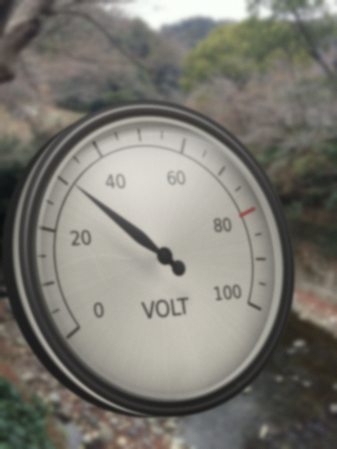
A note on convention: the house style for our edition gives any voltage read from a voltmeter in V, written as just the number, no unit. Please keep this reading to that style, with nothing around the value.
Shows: 30
